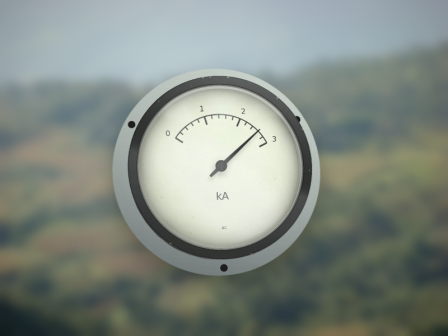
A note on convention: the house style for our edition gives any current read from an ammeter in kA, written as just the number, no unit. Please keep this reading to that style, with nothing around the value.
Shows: 2.6
